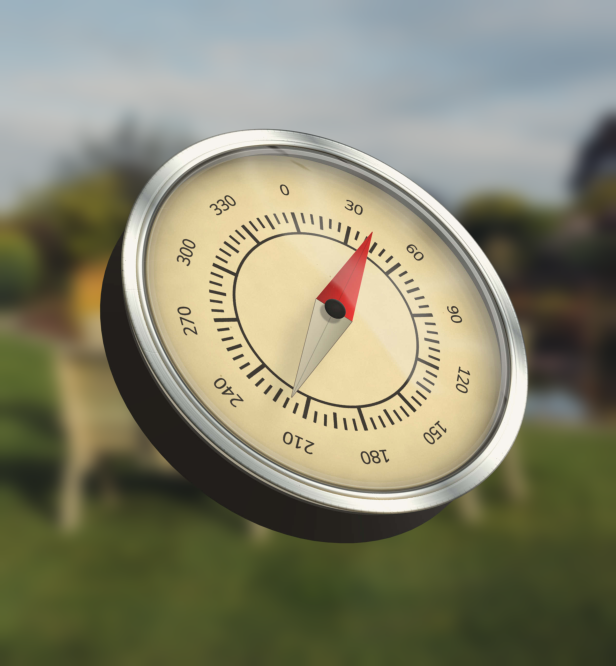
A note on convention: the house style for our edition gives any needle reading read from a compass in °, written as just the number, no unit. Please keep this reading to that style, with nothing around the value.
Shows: 40
